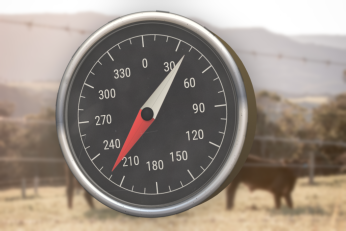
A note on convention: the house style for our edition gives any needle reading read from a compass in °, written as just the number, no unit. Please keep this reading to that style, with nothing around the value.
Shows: 220
